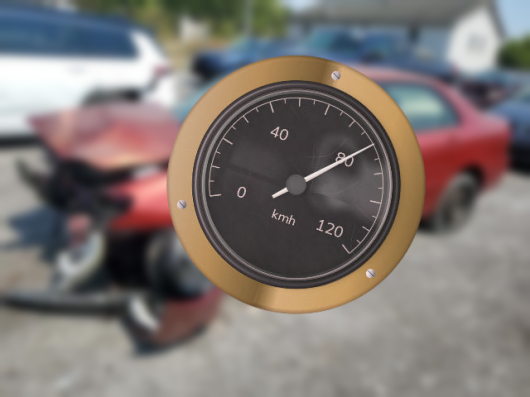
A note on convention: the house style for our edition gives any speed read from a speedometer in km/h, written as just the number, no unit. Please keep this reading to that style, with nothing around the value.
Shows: 80
